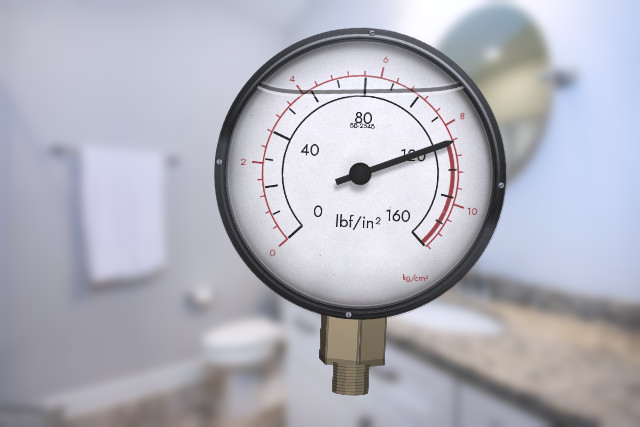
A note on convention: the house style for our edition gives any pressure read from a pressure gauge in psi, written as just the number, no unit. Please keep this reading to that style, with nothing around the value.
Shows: 120
